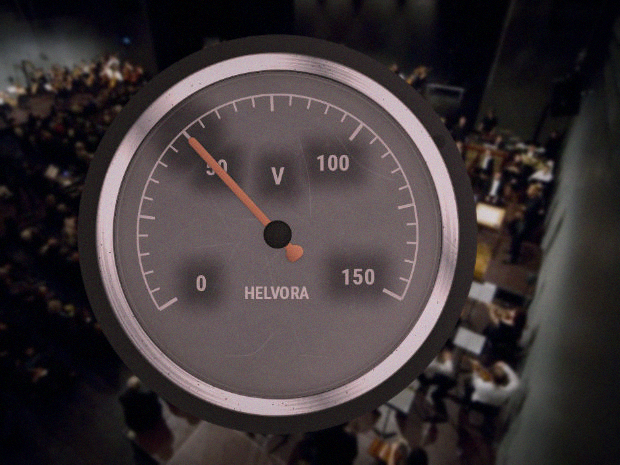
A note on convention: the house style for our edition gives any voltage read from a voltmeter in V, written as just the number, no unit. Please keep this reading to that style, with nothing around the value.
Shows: 50
